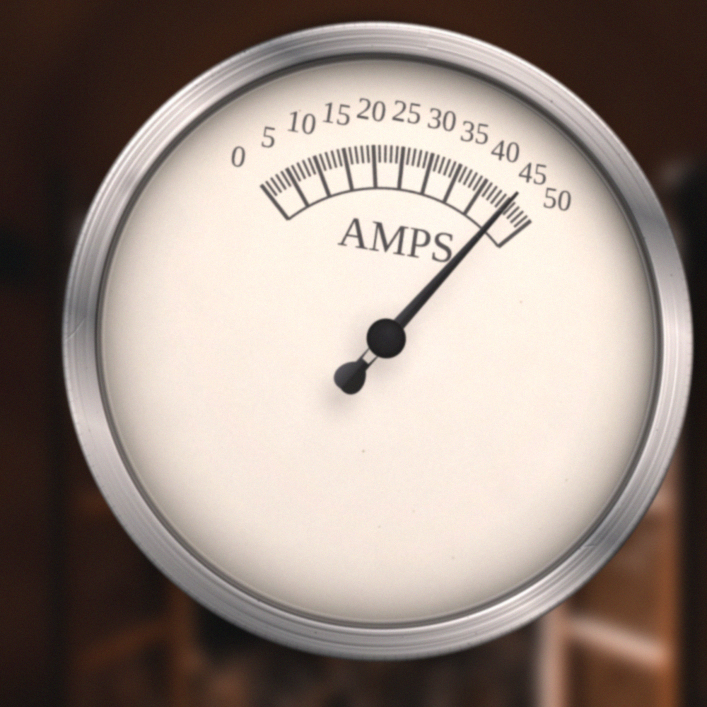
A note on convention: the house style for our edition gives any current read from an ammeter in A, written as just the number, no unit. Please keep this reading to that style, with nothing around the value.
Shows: 45
